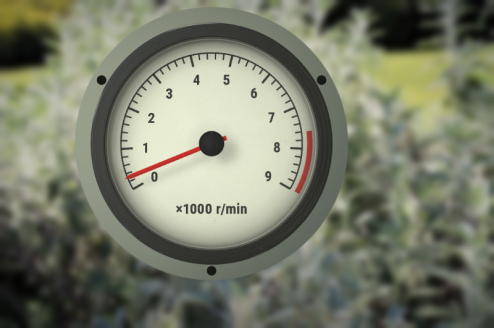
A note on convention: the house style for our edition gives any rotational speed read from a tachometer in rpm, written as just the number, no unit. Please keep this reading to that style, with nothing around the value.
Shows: 300
